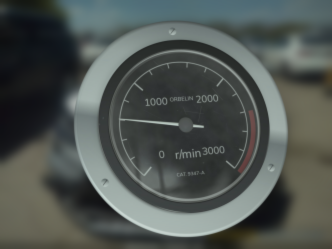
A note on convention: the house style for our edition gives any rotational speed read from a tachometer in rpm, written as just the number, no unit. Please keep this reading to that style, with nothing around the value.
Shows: 600
